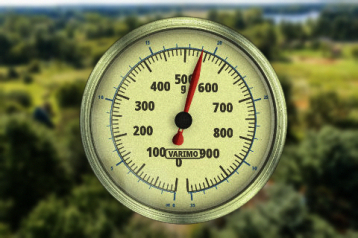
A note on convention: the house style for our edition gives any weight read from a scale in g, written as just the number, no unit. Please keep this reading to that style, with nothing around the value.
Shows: 540
